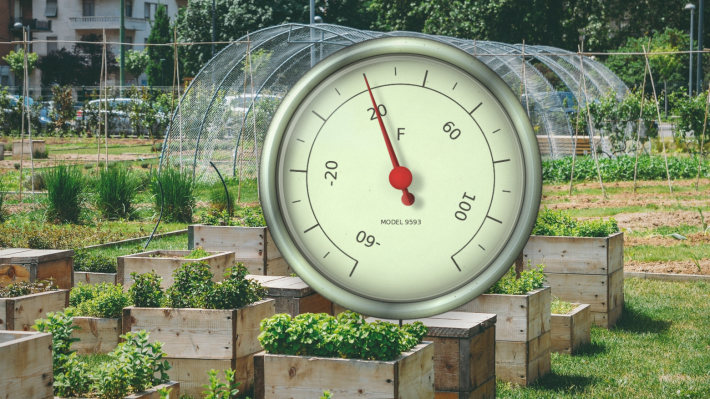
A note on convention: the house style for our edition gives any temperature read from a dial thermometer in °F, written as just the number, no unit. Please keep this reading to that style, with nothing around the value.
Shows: 20
